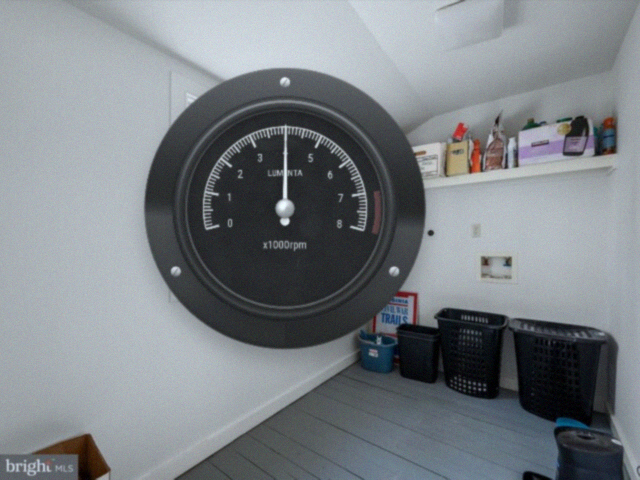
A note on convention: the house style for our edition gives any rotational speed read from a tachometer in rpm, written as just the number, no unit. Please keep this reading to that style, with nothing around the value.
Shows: 4000
